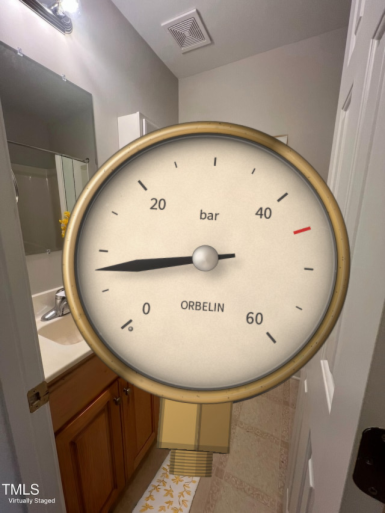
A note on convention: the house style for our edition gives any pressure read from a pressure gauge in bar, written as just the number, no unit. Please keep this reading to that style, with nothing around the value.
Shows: 7.5
